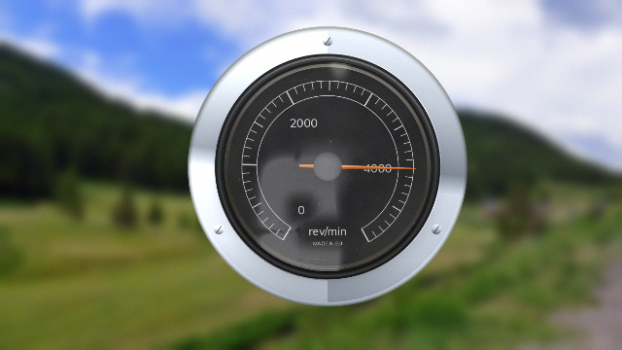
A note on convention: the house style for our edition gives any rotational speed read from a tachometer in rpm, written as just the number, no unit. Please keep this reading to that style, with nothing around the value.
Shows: 4000
